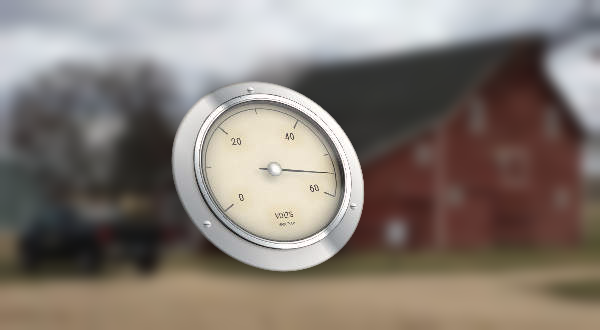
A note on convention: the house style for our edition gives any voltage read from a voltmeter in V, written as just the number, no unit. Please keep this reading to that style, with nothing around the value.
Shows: 55
